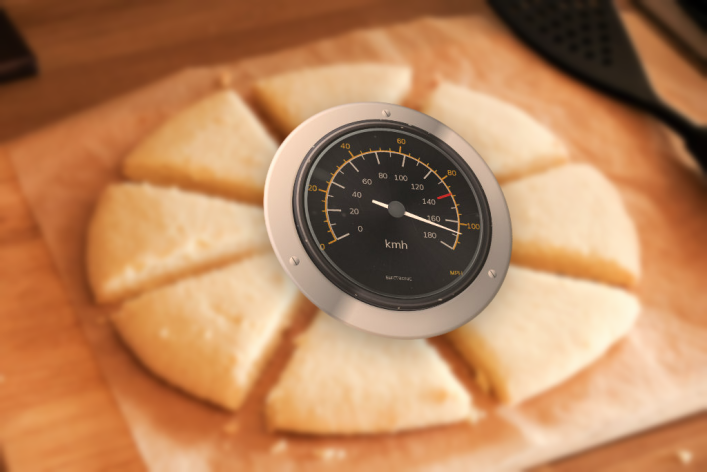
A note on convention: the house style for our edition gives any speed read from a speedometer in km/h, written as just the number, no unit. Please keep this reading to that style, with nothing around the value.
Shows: 170
